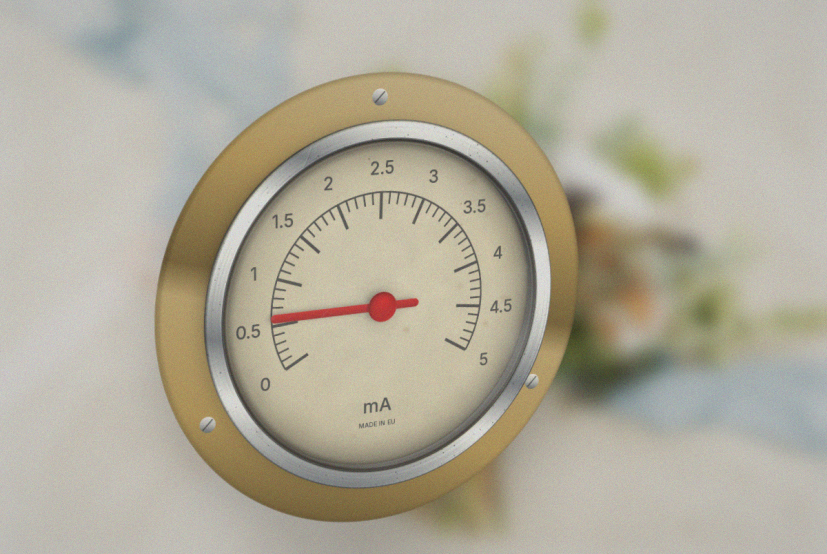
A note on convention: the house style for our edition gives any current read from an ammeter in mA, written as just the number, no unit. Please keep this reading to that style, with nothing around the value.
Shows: 0.6
